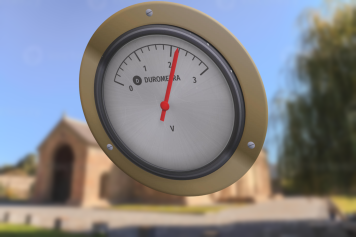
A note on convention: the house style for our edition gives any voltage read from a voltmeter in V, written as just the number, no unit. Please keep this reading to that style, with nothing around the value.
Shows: 2.2
